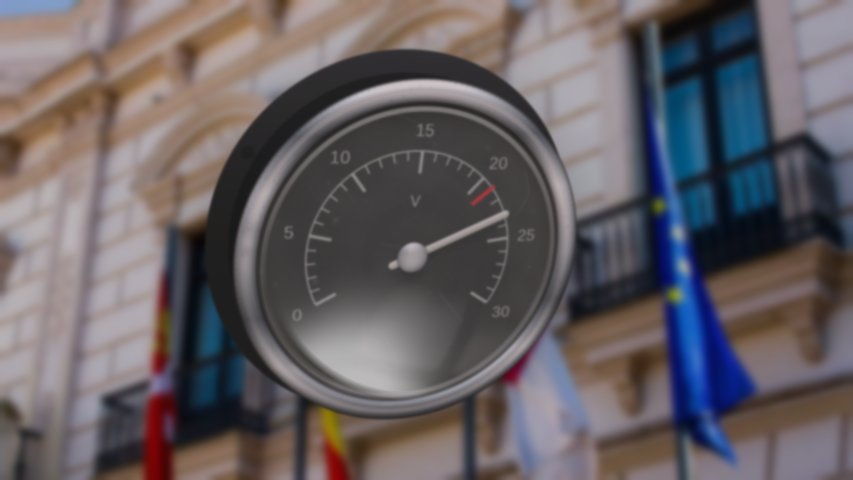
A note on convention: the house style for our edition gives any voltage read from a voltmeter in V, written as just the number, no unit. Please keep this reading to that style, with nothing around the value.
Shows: 23
